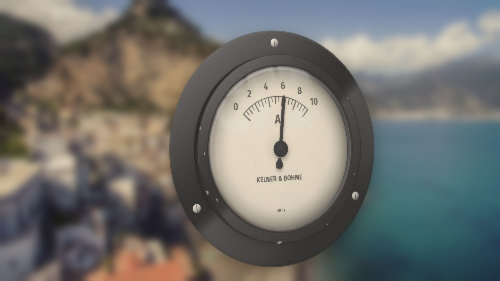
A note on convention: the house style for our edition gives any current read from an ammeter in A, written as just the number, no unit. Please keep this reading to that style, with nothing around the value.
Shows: 6
